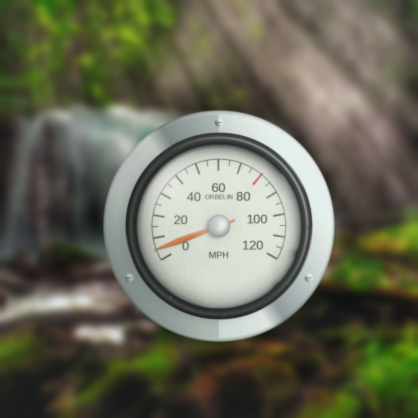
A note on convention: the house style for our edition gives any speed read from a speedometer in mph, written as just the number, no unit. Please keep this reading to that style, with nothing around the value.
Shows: 5
